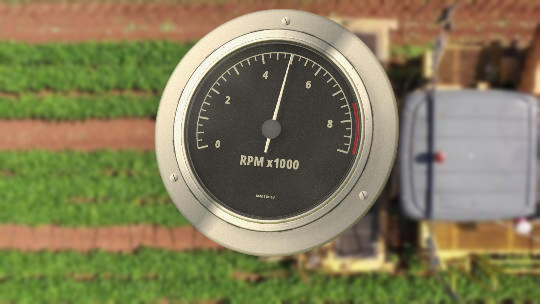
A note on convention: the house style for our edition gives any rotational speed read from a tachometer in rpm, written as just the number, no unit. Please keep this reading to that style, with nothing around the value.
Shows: 5000
